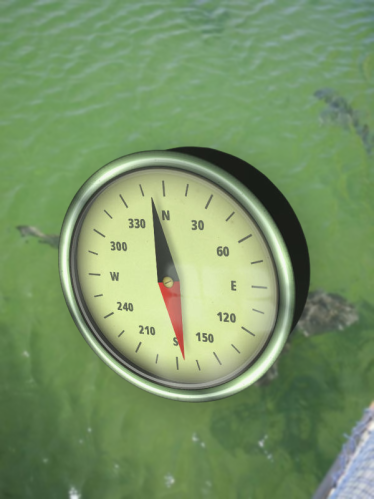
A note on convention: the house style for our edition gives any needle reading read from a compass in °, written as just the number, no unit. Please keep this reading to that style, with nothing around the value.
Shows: 172.5
